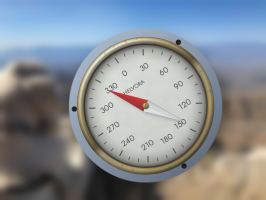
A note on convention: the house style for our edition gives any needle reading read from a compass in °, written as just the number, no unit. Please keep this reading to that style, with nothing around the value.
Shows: 325
